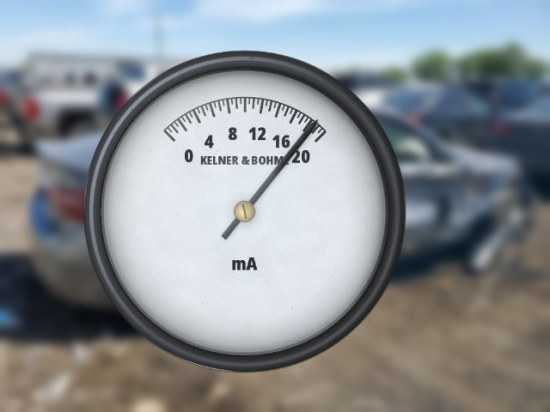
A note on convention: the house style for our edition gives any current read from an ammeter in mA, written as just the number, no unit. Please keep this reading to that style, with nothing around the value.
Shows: 18.5
